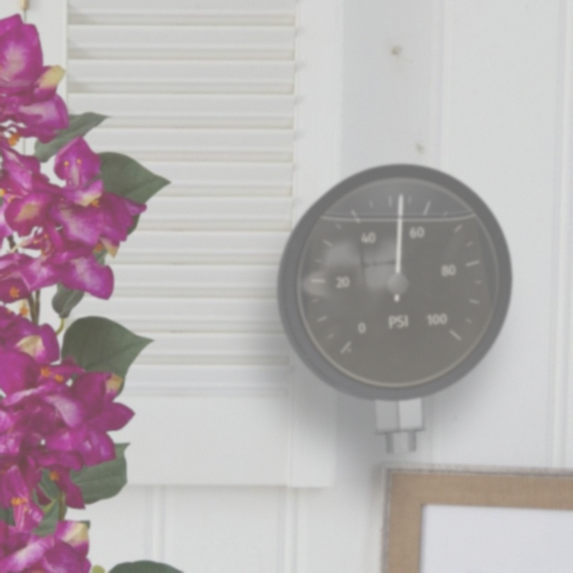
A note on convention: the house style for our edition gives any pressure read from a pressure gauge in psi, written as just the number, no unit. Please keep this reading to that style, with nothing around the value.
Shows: 52.5
